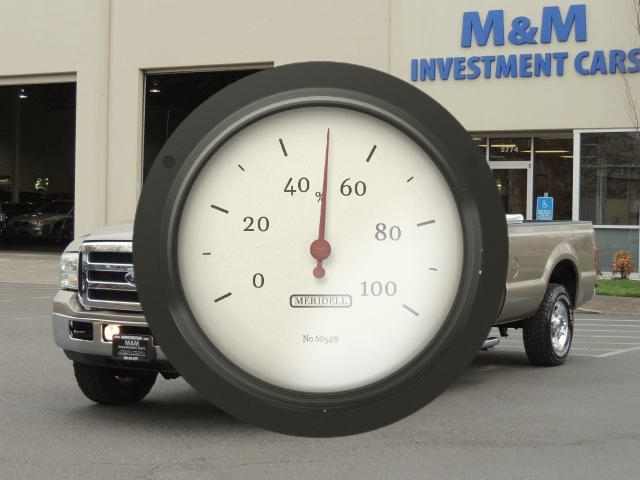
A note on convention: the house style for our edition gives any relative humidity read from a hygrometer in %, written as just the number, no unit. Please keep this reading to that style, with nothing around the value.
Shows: 50
